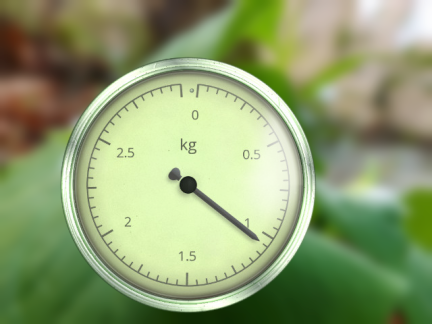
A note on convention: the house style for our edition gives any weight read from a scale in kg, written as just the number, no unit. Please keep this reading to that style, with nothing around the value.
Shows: 1.05
